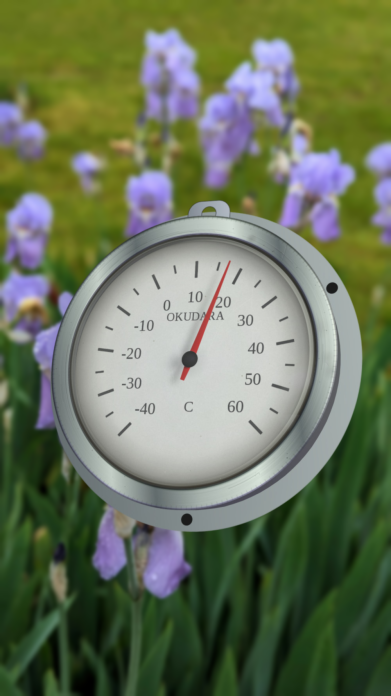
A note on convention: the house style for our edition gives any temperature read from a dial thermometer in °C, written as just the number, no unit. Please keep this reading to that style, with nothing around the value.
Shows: 17.5
